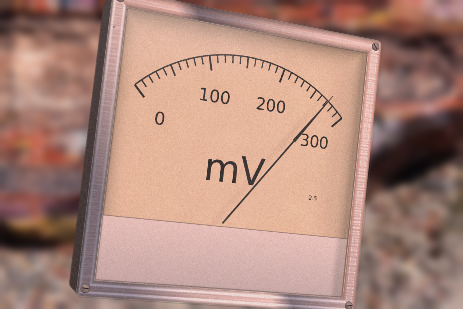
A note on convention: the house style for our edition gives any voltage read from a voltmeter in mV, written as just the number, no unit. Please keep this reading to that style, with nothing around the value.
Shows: 270
